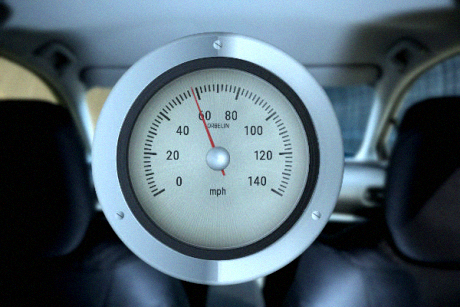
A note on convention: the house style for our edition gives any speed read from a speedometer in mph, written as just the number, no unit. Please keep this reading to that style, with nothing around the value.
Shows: 58
